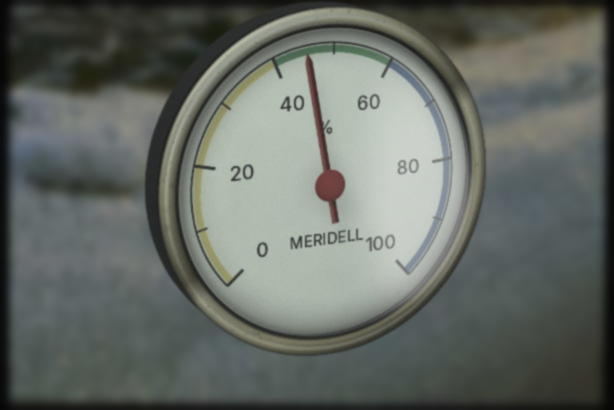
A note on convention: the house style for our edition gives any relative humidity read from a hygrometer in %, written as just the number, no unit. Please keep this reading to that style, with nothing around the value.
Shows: 45
